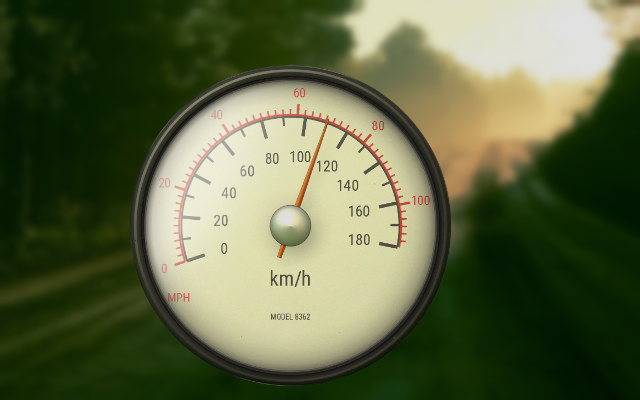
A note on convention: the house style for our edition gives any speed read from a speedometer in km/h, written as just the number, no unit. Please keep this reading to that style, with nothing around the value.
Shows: 110
